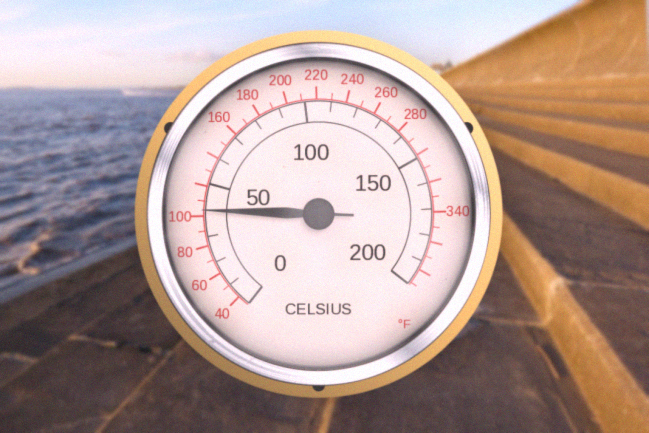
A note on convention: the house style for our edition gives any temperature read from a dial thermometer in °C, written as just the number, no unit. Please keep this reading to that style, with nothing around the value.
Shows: 40
